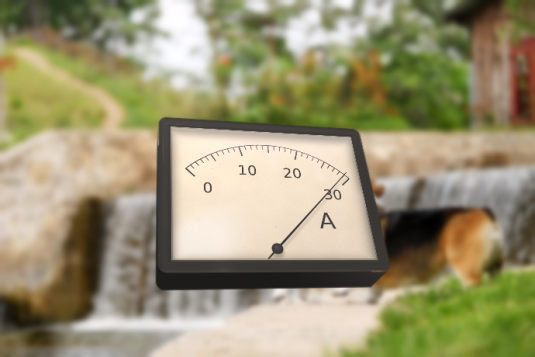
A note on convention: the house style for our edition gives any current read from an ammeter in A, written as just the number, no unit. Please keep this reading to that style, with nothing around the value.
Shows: 29
